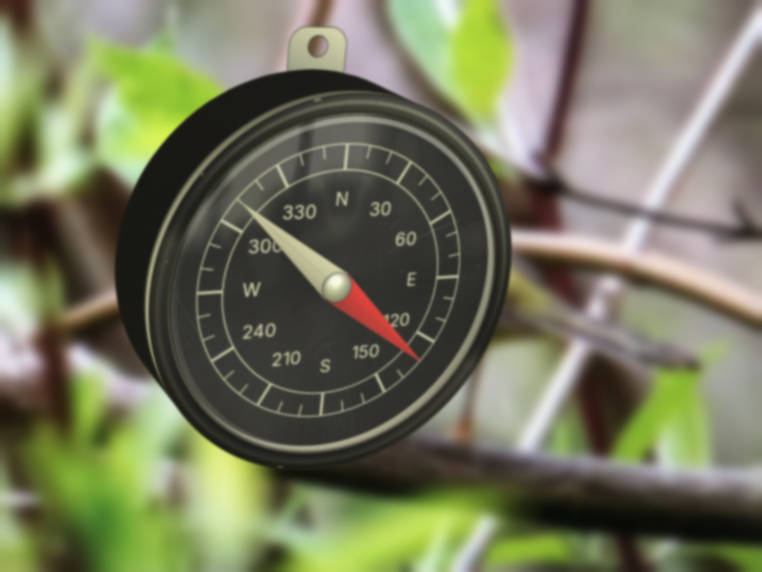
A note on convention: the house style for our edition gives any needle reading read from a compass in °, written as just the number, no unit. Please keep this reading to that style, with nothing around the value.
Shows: 130
